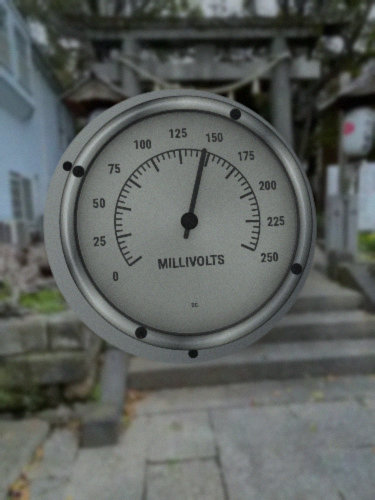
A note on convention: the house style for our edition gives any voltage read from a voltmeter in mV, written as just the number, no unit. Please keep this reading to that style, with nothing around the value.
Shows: 145
